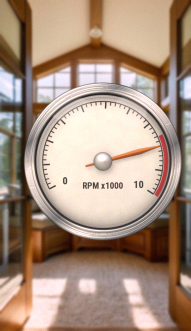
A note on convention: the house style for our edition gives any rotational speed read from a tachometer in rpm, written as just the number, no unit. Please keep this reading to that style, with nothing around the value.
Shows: 8000
